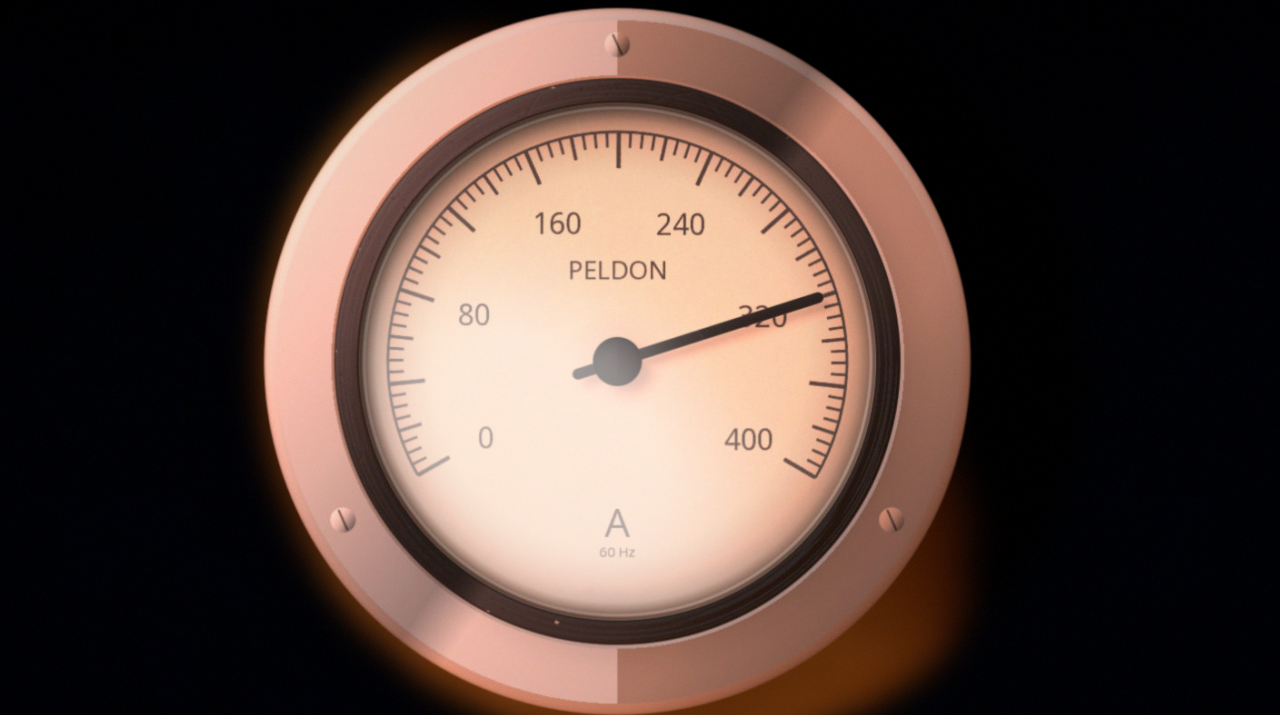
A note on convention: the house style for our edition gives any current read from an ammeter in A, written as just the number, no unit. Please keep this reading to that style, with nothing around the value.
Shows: 320
